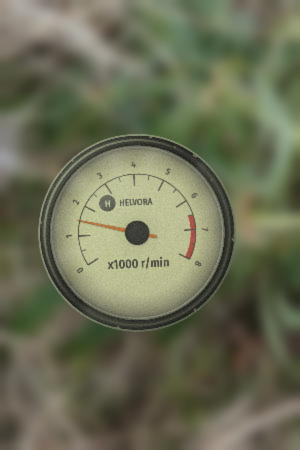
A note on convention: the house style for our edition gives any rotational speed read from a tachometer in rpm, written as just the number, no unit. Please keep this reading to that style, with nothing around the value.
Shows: 1500
